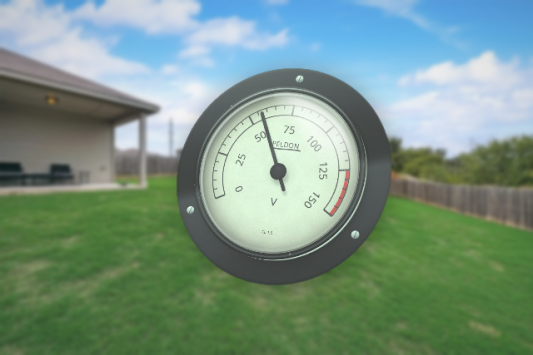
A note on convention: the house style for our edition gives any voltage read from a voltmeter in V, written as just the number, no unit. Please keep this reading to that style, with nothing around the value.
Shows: 57.5
